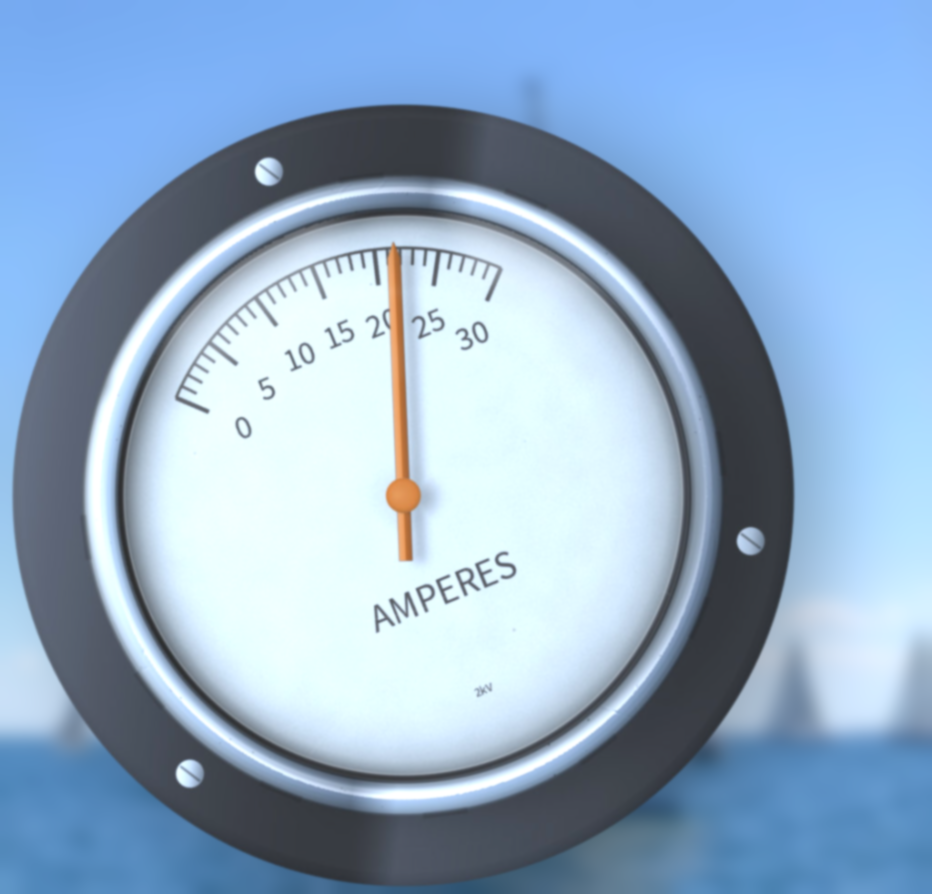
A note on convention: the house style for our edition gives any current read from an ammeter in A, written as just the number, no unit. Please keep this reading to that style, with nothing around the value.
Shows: 21.5
